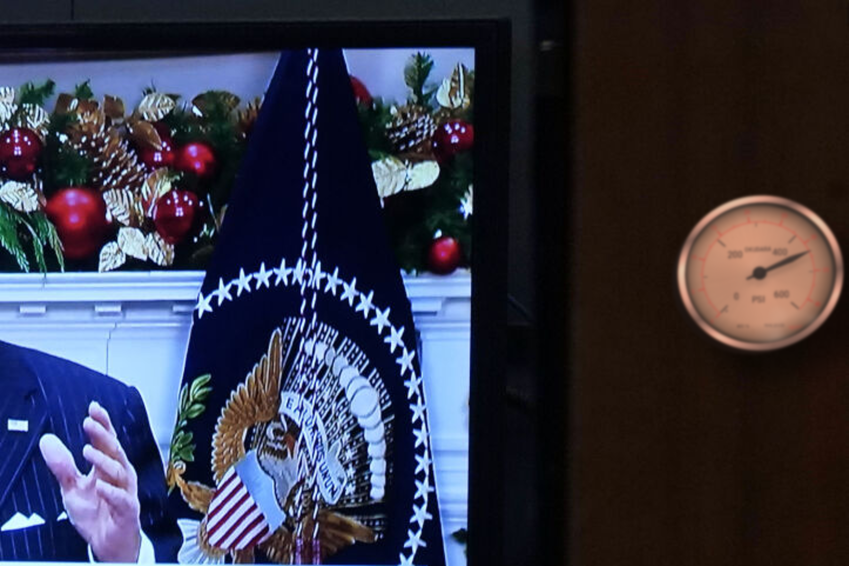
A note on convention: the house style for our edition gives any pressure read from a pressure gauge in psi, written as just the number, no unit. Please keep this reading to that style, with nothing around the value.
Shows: 450
